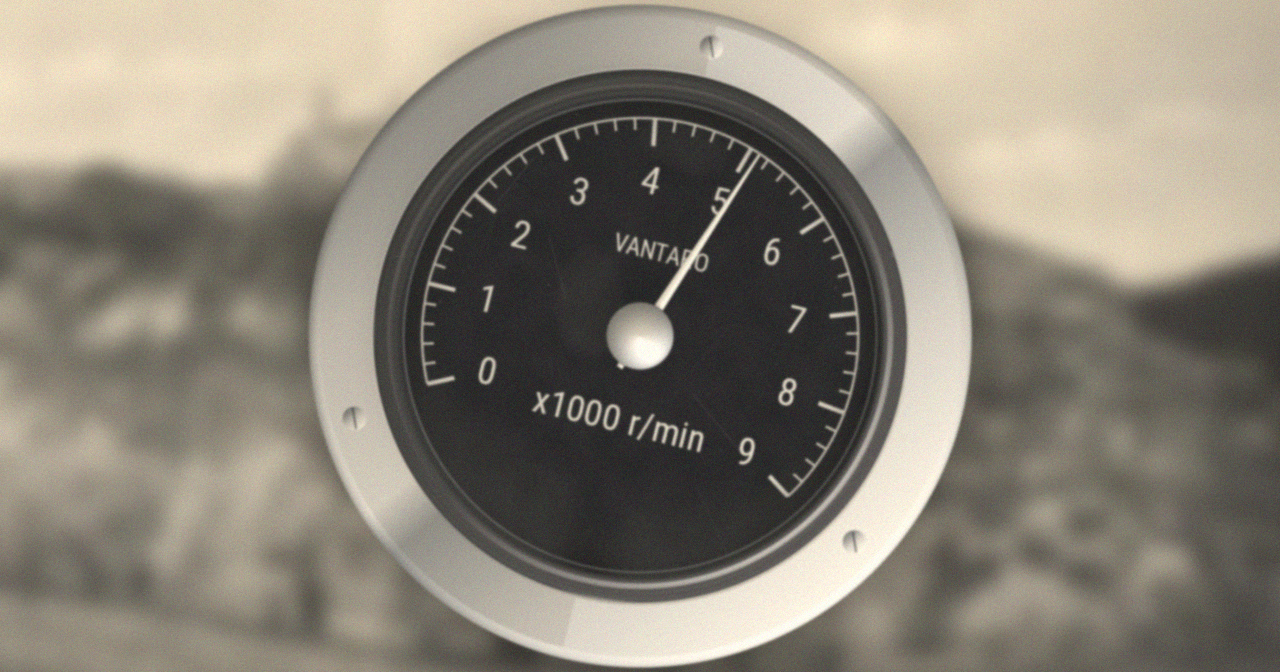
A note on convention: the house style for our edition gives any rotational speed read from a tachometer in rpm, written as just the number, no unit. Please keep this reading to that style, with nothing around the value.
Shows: 5100
